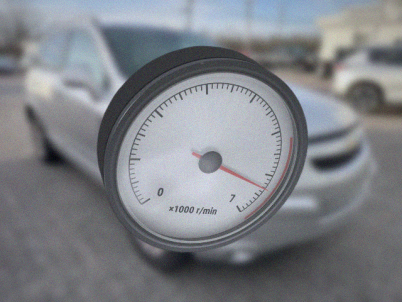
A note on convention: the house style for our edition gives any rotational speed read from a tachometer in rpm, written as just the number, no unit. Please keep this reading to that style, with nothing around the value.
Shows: 6300
